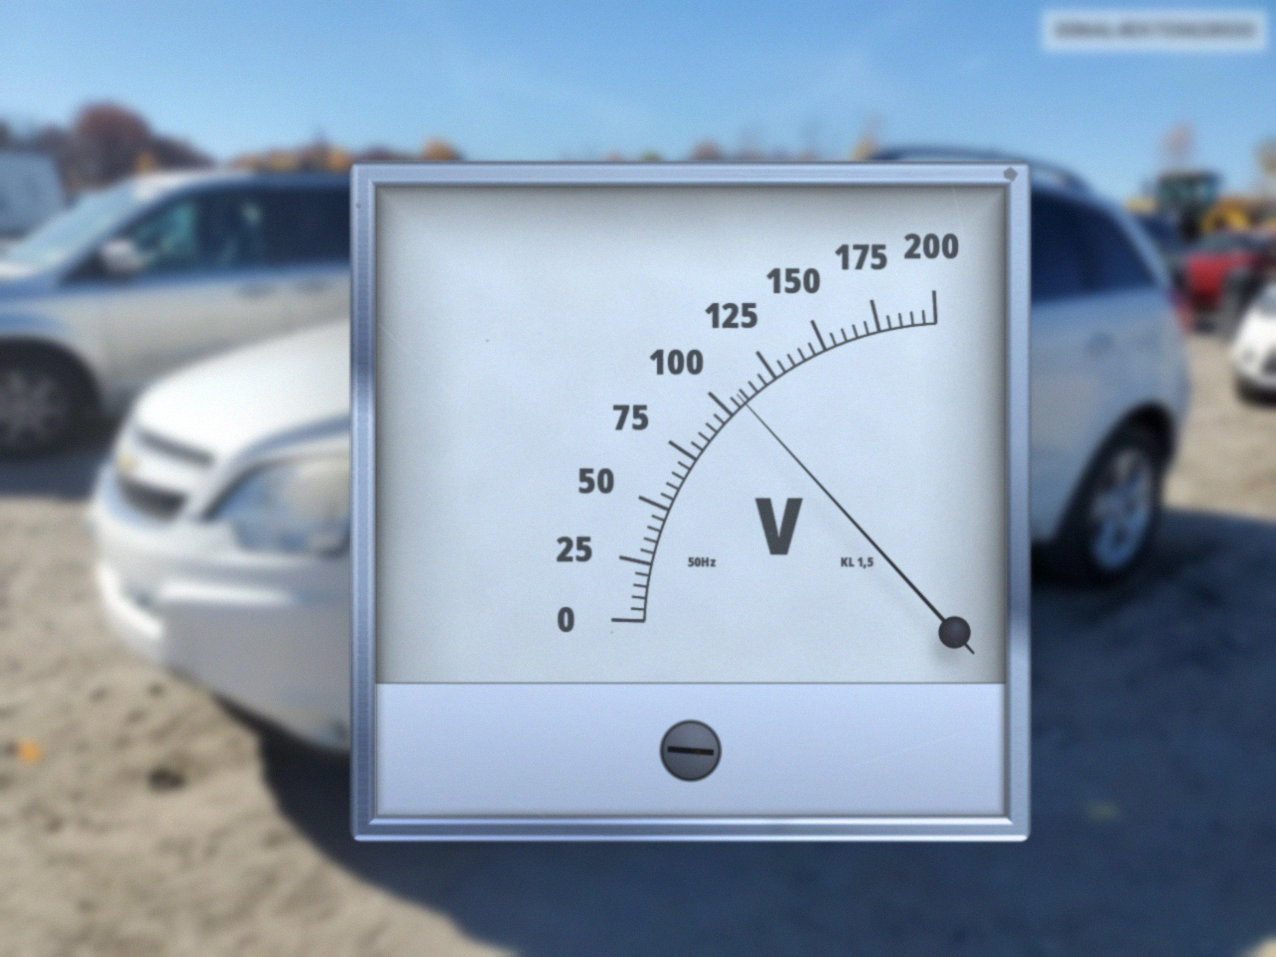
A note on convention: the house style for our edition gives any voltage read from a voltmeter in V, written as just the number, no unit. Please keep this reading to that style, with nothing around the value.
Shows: 107.5
